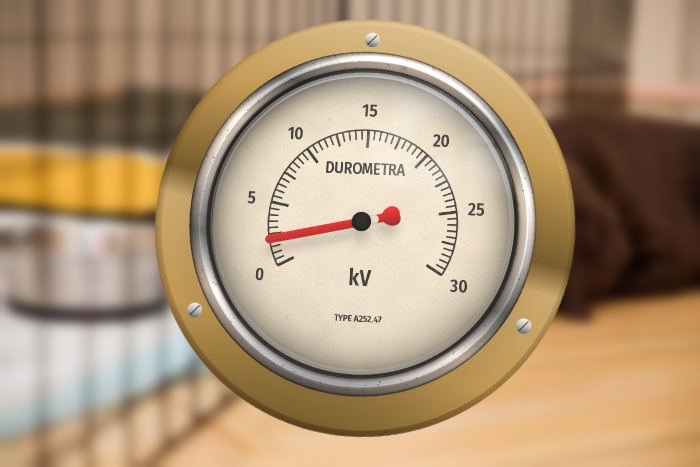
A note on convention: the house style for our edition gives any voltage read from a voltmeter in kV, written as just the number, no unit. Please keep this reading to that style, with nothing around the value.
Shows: 2
